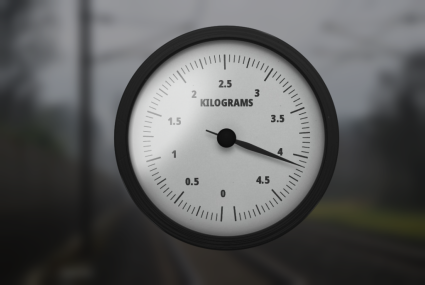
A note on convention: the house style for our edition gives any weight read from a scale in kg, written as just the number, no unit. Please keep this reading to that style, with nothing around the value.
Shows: 4.1
